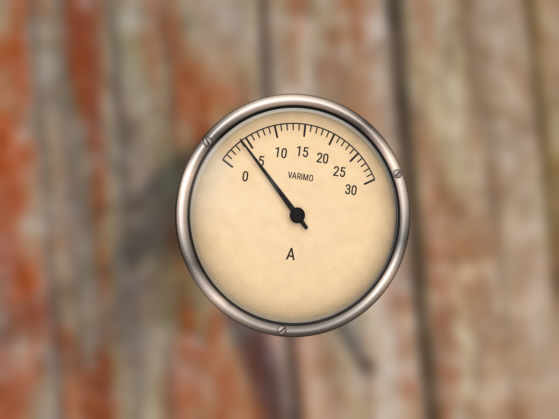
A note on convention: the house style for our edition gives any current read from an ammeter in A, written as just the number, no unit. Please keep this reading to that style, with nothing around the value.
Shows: 4
